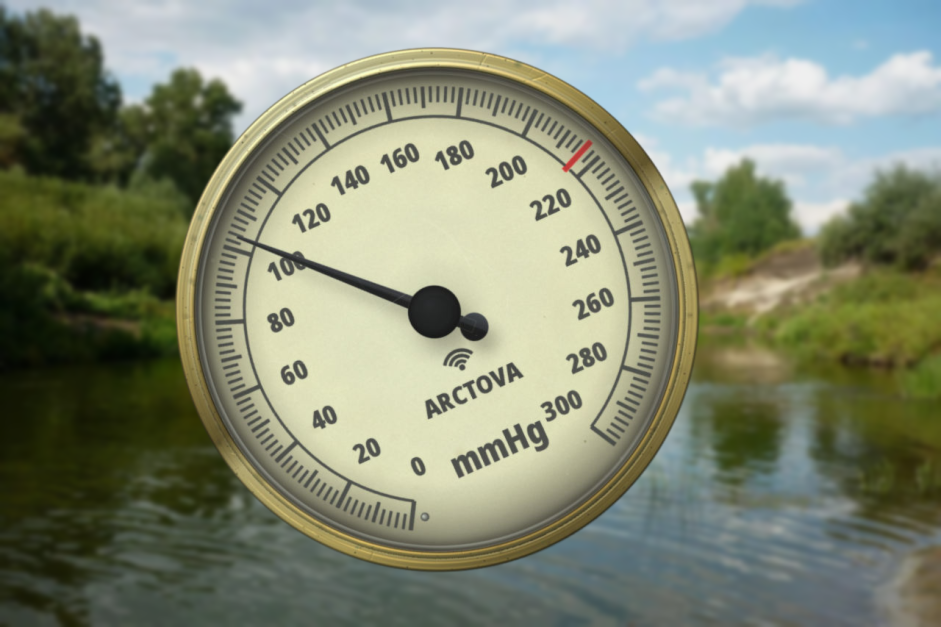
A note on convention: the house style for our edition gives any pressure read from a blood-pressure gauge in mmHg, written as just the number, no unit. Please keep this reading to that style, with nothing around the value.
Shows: 104
